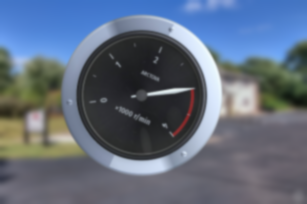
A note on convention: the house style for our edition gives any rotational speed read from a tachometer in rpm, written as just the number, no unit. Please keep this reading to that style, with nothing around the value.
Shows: 3000
